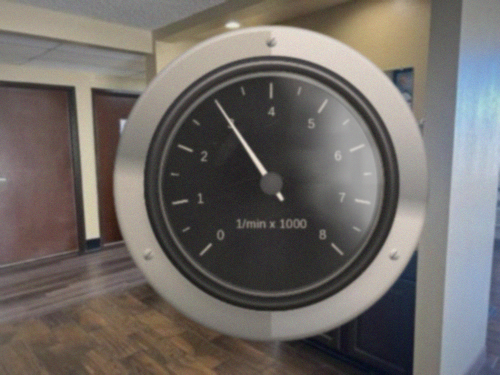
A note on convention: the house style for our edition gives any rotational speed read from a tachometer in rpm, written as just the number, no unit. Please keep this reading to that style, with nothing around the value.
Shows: 3000
